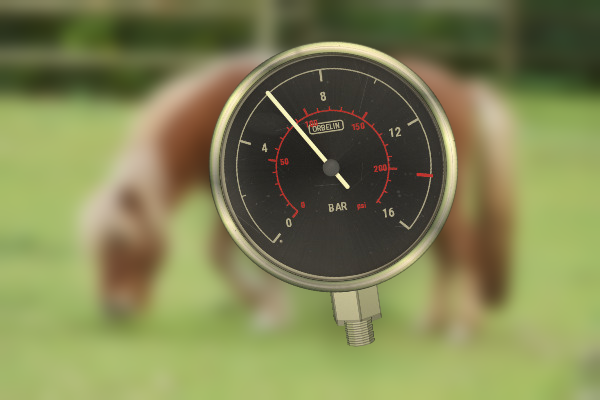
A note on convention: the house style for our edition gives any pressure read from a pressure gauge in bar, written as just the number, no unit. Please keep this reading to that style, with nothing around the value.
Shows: 6
